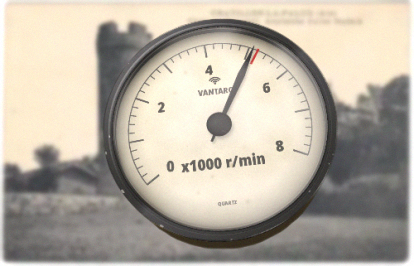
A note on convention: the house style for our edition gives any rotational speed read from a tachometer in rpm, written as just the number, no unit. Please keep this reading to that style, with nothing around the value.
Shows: 5100
